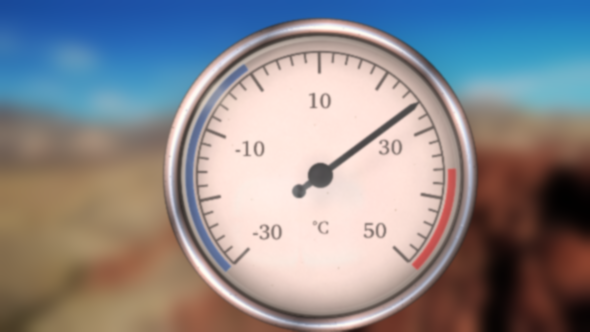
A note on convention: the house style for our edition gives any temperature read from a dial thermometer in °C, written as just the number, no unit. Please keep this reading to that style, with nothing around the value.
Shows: 26
